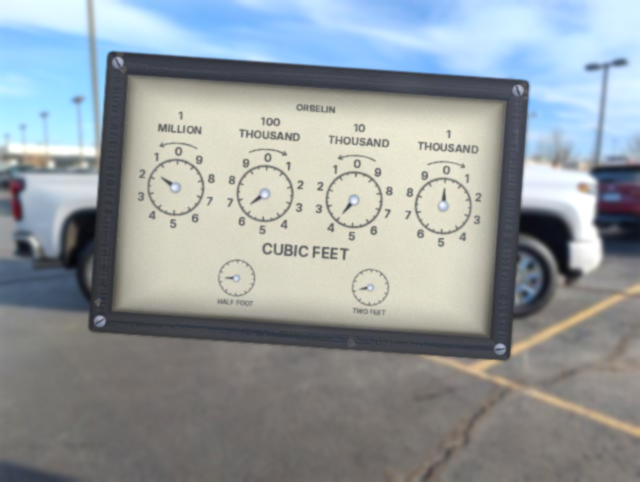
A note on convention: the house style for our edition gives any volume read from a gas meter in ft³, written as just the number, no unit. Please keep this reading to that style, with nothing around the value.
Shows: 164000
